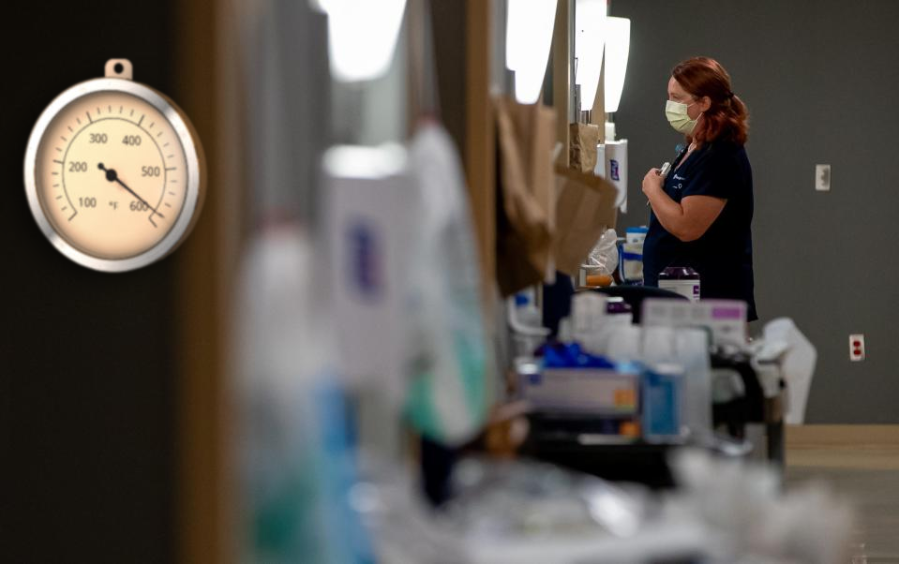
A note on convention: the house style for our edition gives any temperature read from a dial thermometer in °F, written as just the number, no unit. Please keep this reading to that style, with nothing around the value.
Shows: 580
